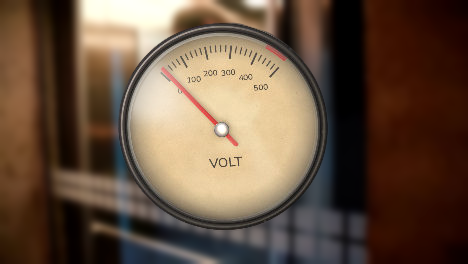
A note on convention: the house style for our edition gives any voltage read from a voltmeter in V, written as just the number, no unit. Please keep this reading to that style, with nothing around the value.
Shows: 20
